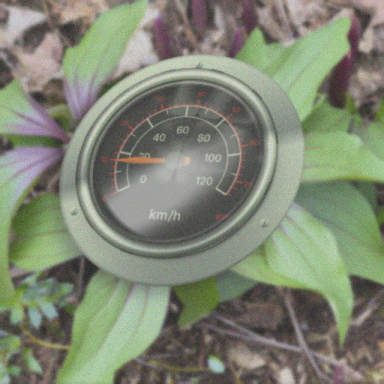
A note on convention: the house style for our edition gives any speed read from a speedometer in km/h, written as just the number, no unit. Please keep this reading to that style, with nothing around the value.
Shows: 15
